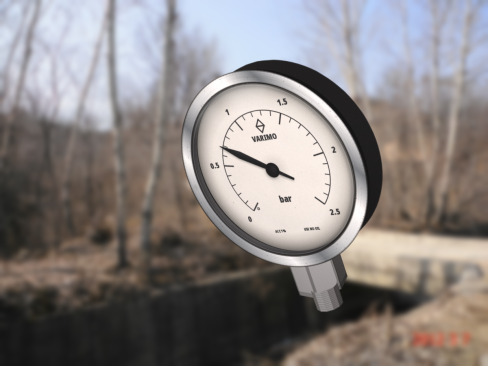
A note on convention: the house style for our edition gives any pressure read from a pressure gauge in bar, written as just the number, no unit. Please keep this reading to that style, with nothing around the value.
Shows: 0.7
